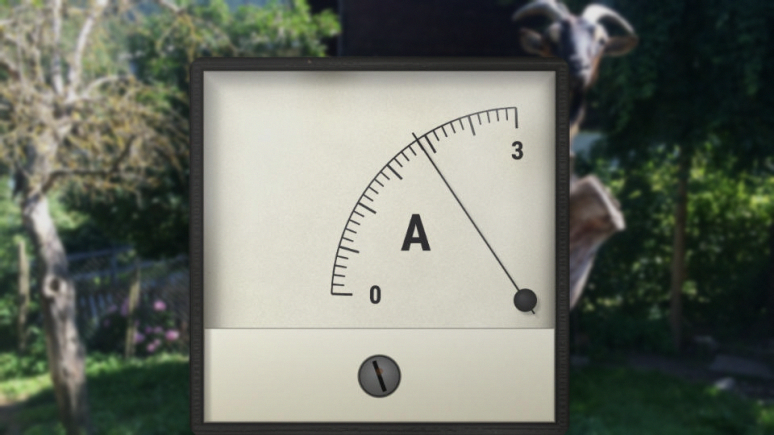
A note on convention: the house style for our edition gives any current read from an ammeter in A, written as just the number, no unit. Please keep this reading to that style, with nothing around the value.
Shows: 1.9
